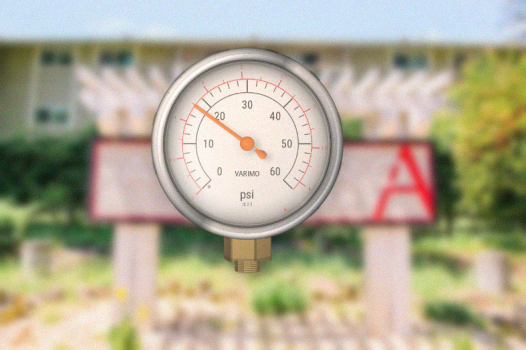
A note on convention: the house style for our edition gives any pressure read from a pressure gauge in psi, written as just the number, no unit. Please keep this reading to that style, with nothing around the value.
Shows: 18
